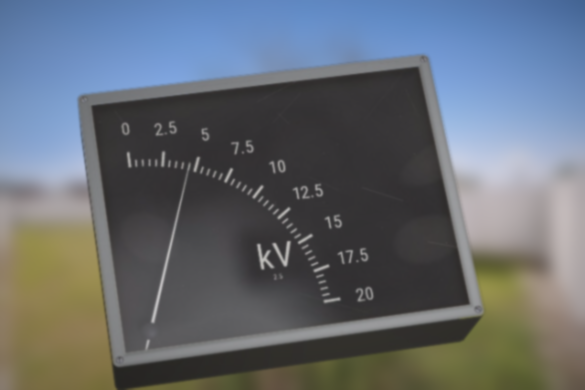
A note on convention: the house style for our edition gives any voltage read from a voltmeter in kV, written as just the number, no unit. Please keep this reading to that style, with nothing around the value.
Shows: 4.5
